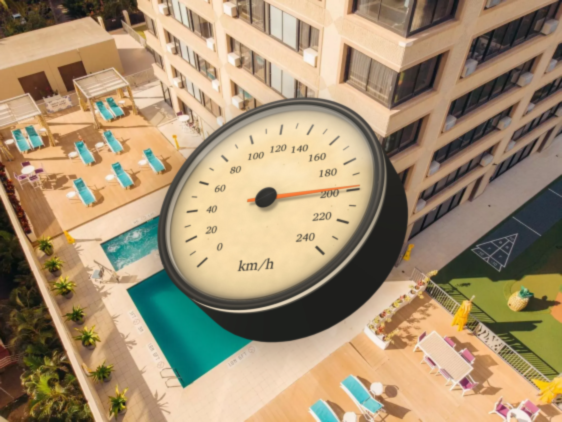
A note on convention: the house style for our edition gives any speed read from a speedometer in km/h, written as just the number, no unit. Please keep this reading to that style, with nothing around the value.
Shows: 200
